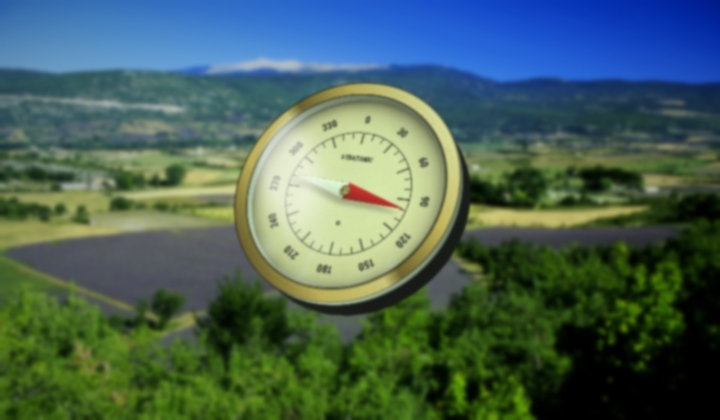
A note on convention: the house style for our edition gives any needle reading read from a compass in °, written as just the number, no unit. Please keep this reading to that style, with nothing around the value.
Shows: 100
